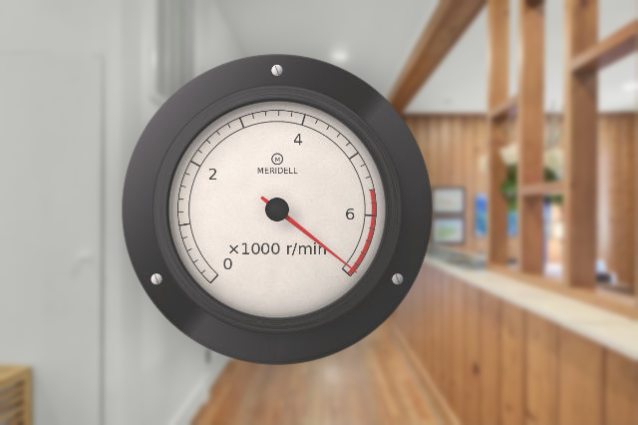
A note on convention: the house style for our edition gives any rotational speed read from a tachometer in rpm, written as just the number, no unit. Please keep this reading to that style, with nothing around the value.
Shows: 6900
